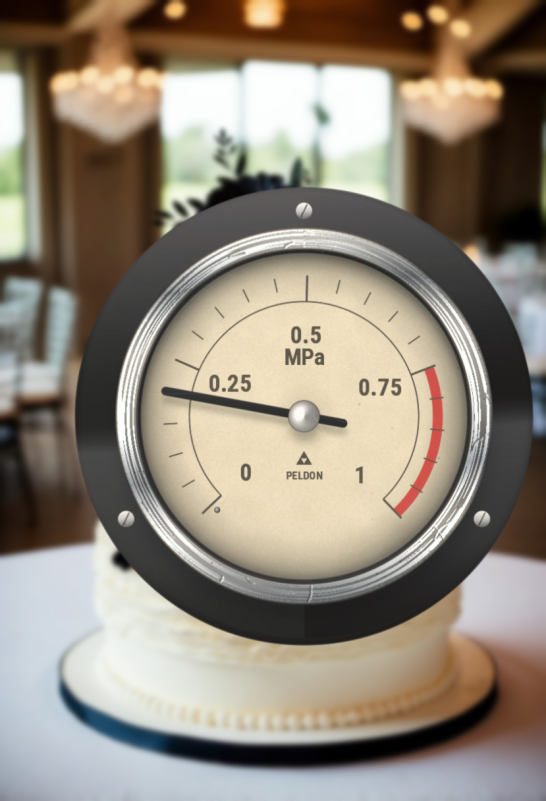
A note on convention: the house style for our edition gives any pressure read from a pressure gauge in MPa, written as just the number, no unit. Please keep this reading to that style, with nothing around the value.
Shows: 0.2
